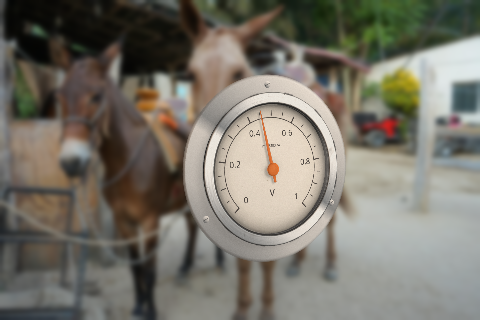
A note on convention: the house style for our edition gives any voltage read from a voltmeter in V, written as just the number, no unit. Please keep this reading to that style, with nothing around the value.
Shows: 0.45
